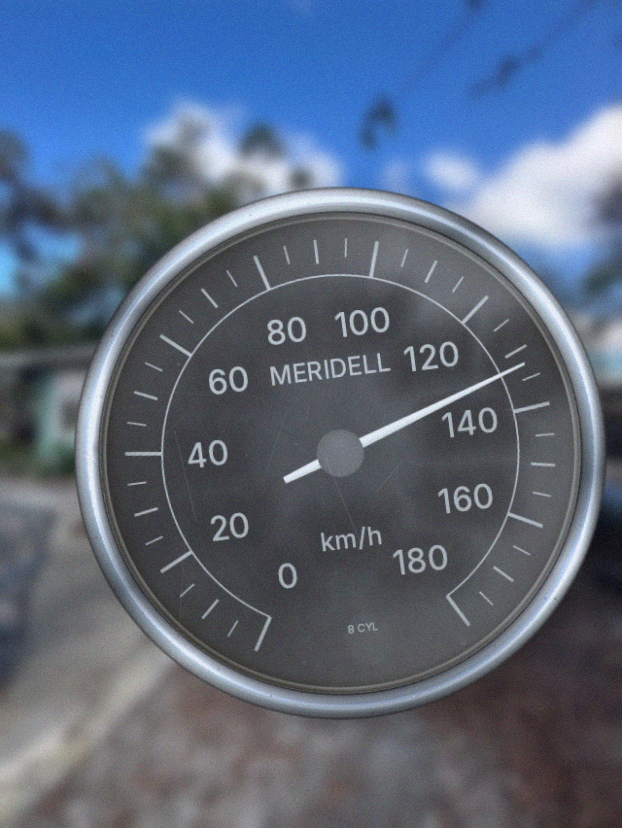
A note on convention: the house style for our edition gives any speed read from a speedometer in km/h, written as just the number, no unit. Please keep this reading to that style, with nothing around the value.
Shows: 132.5
